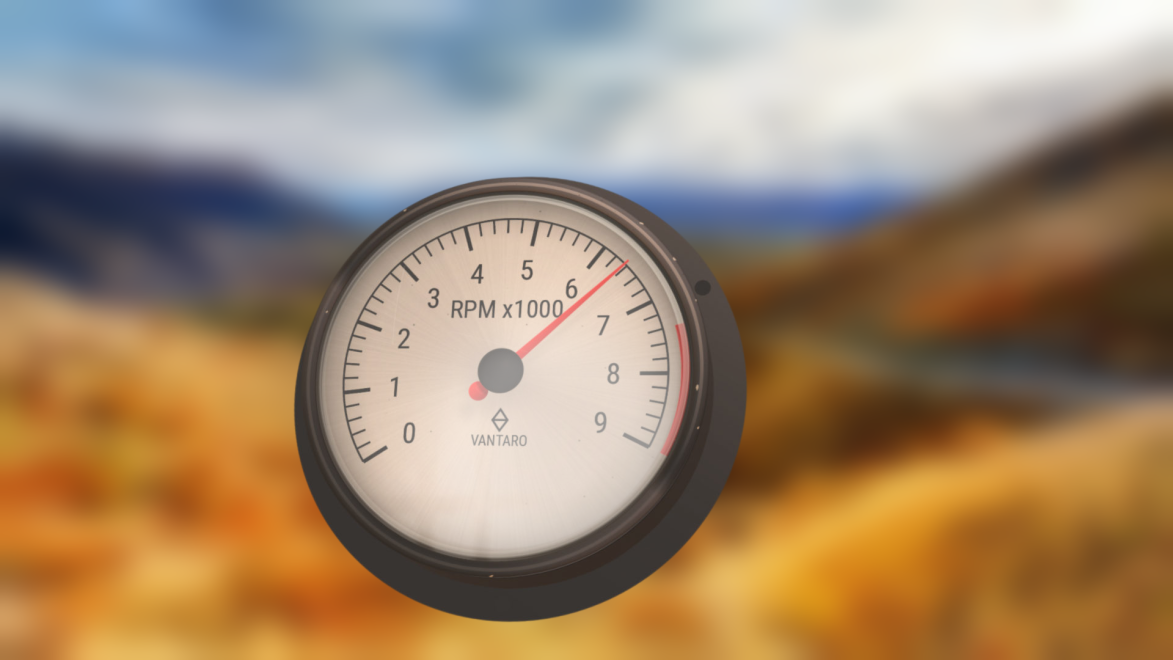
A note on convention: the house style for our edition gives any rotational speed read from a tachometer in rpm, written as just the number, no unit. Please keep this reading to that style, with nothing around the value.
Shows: 6400
